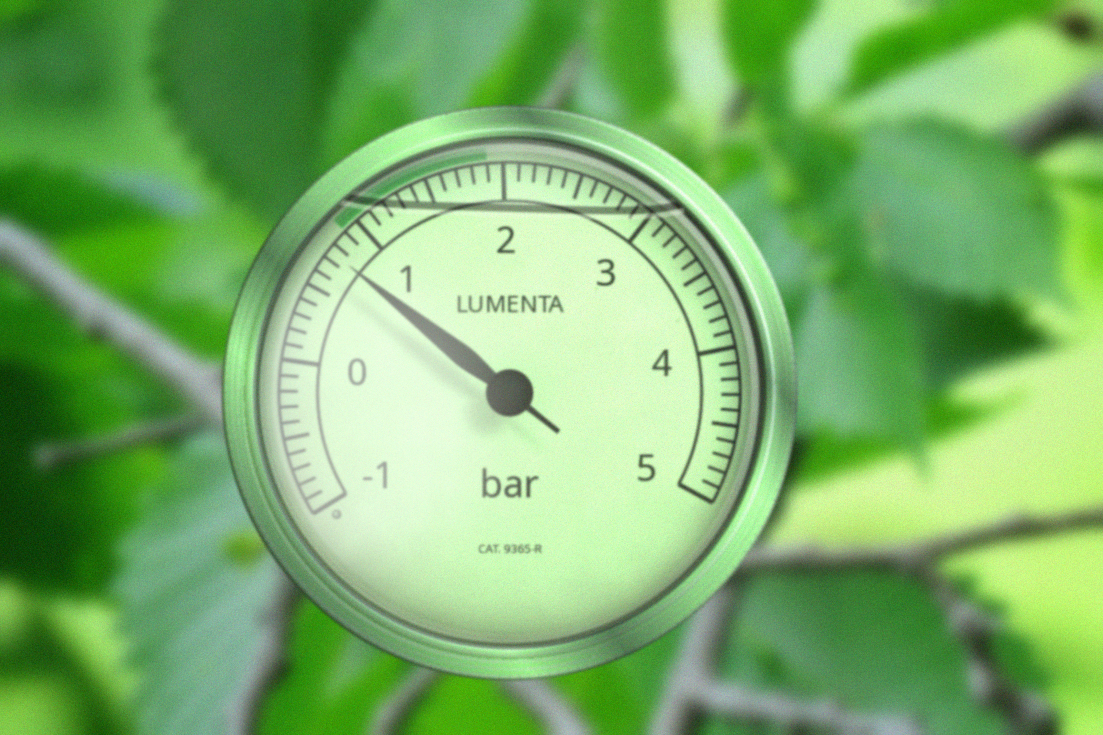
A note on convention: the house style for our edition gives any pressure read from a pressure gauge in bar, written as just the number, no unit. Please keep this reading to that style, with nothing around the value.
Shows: 0.75
